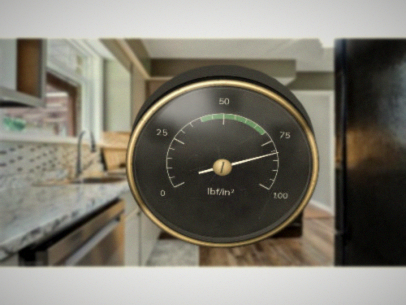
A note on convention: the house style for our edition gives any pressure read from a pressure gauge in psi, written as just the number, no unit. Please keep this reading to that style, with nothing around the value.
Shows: 80
